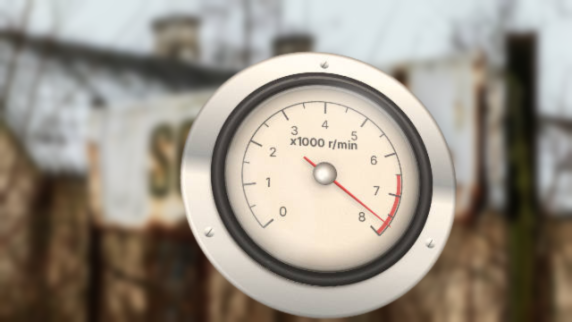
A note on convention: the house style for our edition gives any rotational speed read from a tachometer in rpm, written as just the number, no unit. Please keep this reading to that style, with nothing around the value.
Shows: 7750
